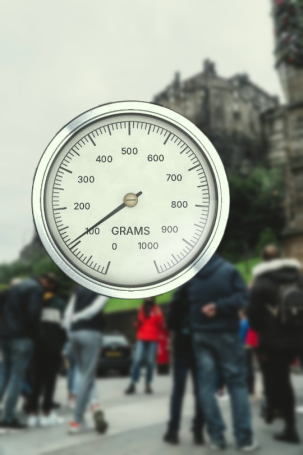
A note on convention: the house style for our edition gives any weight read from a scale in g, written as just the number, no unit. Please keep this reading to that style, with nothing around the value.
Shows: 110
